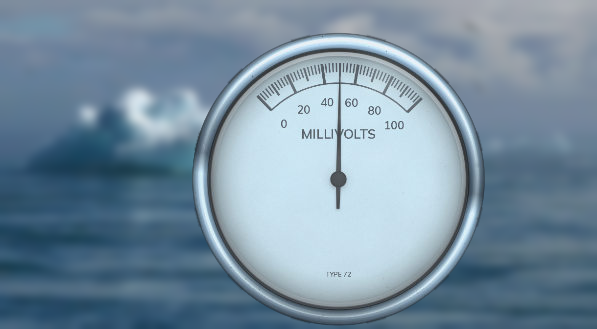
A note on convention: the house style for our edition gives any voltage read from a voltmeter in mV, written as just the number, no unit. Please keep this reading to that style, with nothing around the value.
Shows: 50
